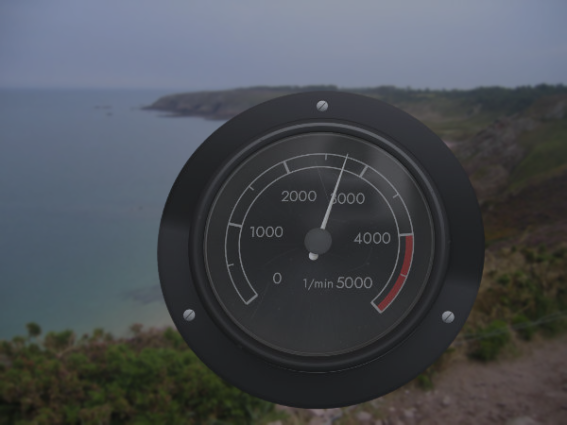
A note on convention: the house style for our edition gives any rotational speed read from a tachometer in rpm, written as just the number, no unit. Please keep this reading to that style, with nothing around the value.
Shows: 2750
